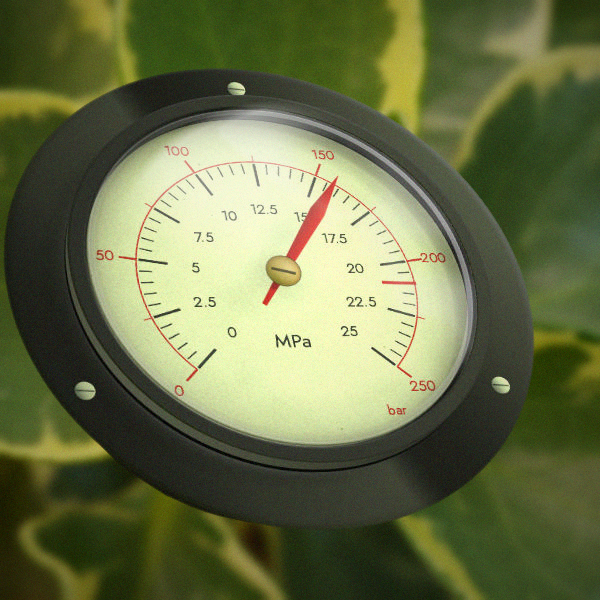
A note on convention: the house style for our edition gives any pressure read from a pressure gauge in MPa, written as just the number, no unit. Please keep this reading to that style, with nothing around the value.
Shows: 15.75
